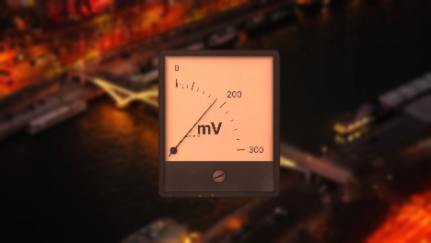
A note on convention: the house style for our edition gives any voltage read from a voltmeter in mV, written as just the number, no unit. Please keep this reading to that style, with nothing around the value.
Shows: 180
